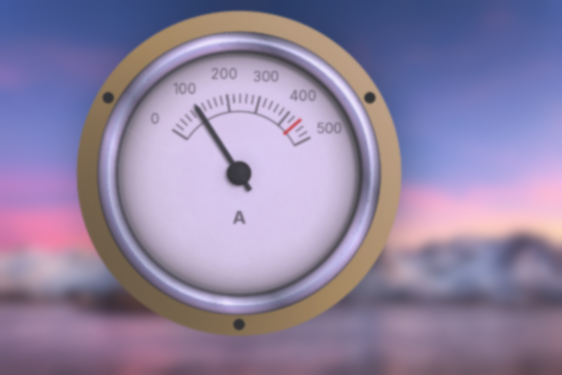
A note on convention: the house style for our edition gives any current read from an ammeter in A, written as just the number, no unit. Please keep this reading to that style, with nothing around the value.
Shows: 100
